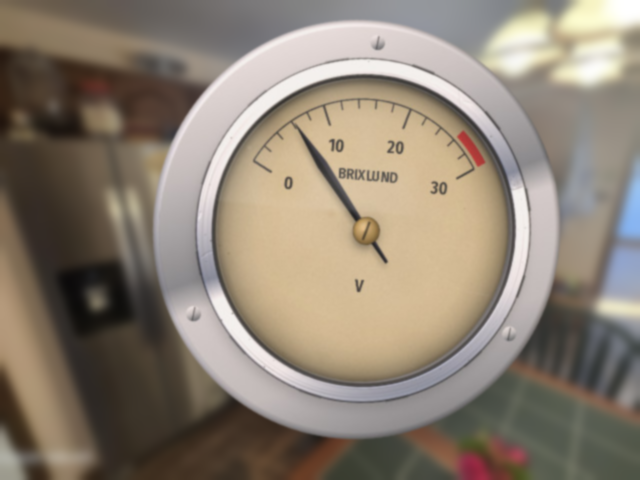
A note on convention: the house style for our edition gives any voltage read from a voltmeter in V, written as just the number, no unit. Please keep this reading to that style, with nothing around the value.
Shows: 6
